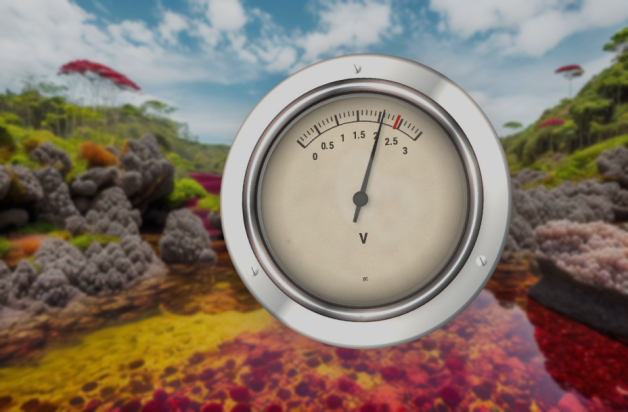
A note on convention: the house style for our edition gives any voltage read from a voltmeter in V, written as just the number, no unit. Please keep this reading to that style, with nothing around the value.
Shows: 2.1
